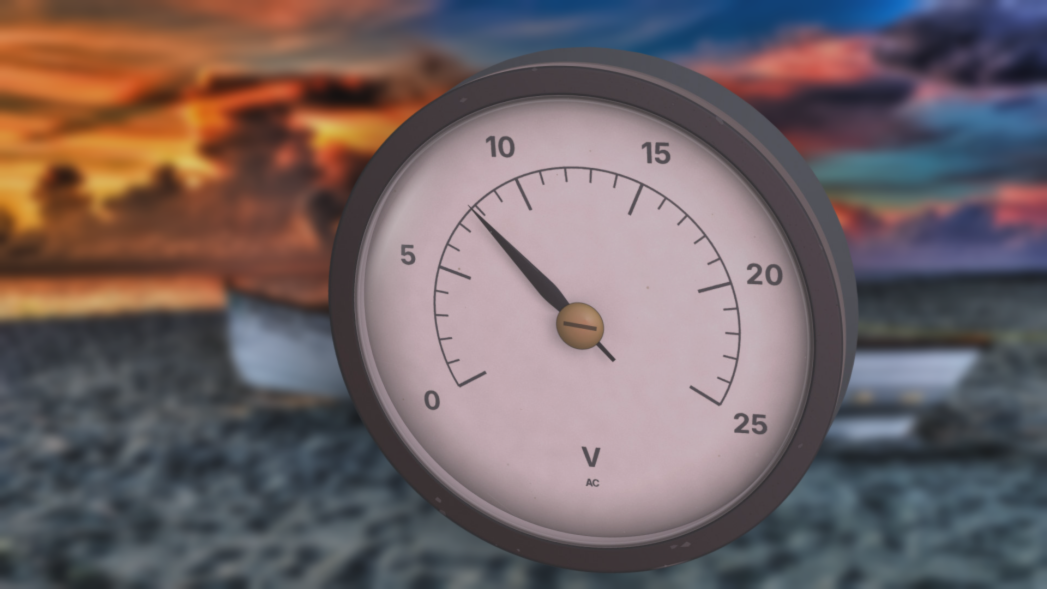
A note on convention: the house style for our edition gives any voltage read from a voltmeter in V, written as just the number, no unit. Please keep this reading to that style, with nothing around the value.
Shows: 8
